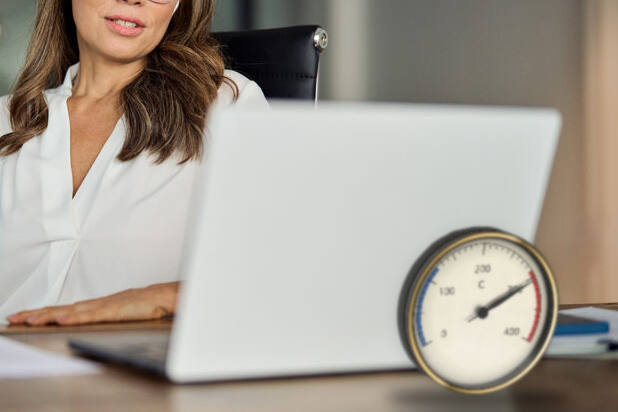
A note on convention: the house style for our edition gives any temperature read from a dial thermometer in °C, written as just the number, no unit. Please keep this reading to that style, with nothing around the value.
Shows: 300
